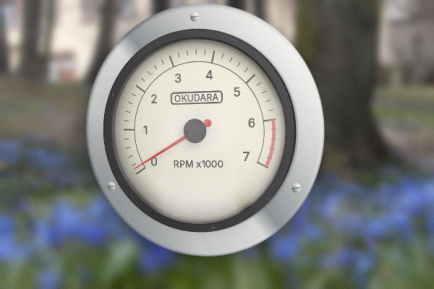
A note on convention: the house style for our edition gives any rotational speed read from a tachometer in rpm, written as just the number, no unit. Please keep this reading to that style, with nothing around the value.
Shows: 100
